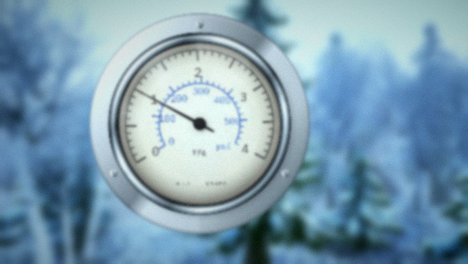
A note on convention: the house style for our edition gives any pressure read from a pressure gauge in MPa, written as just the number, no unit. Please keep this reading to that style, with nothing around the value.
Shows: 1
